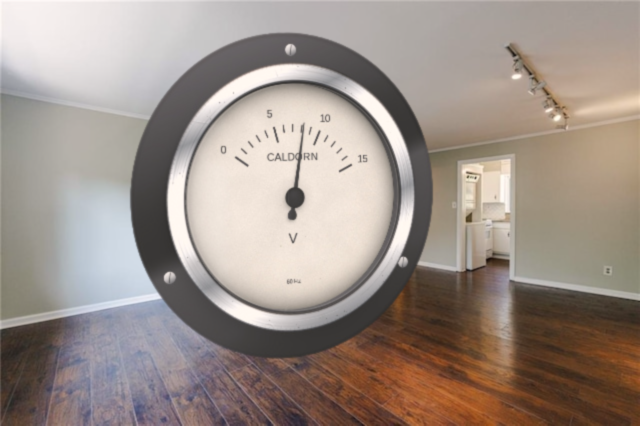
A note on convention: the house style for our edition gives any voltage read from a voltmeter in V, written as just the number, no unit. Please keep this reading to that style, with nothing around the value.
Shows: 8
